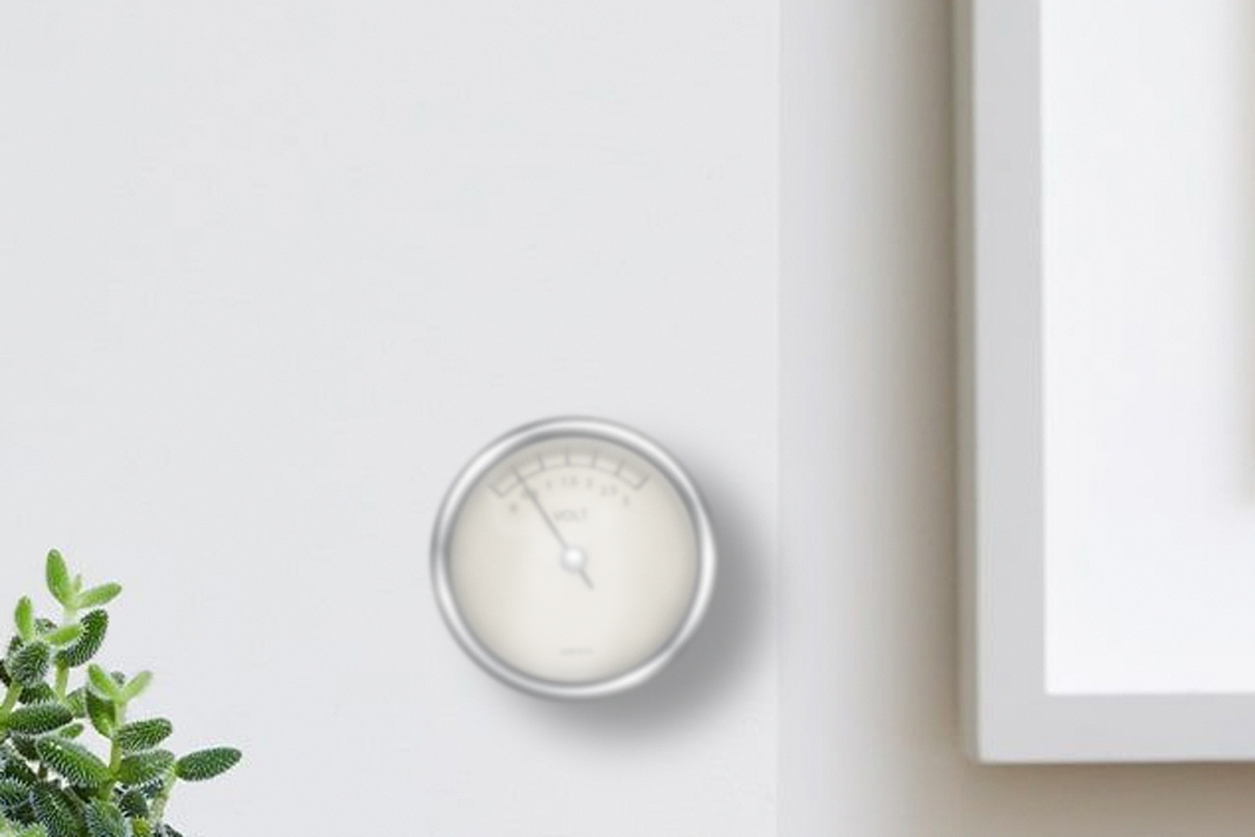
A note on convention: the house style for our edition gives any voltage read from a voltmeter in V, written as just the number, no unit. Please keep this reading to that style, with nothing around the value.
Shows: 0.5
